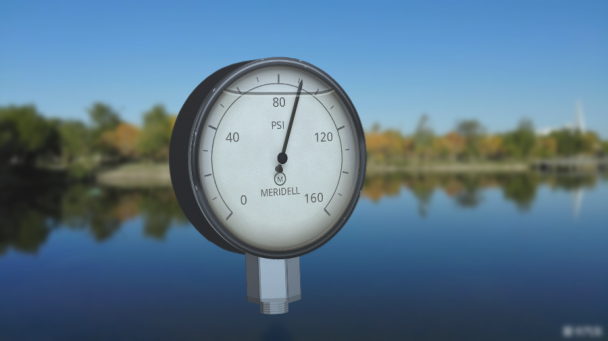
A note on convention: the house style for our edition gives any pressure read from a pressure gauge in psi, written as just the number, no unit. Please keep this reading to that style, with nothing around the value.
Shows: 90
